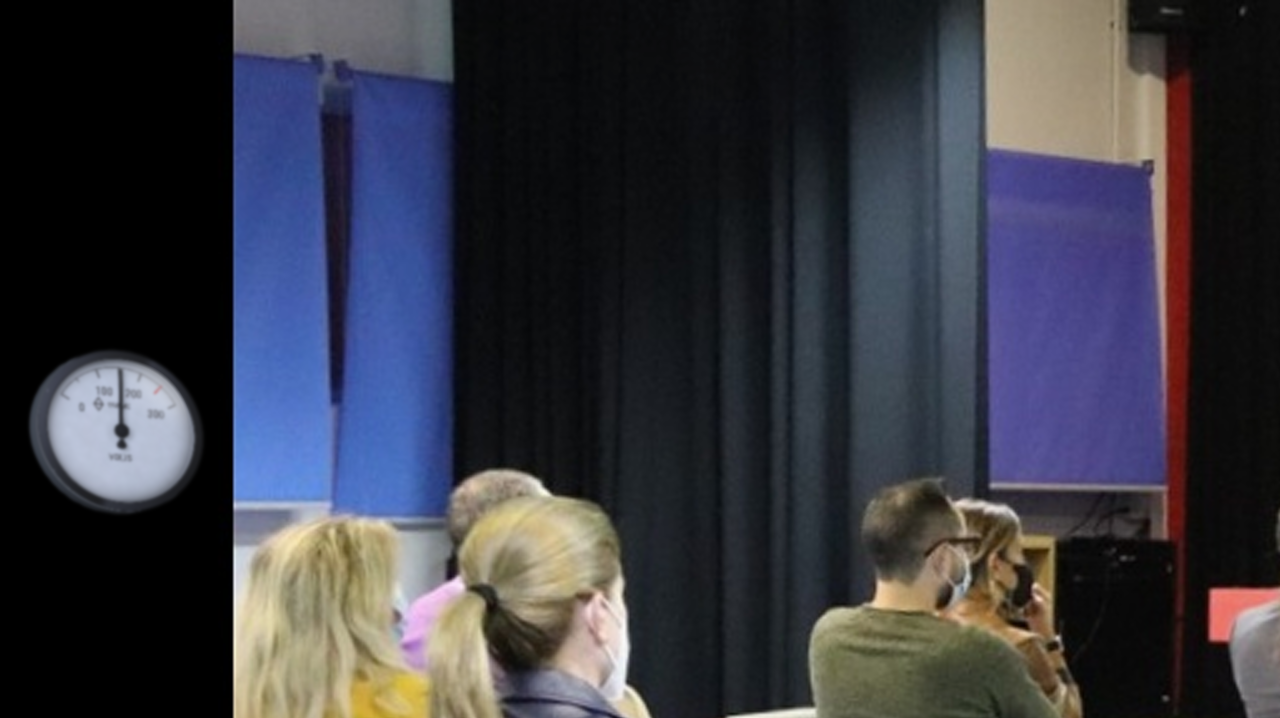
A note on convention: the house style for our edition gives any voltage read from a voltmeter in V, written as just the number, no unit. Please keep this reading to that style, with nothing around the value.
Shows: 150
